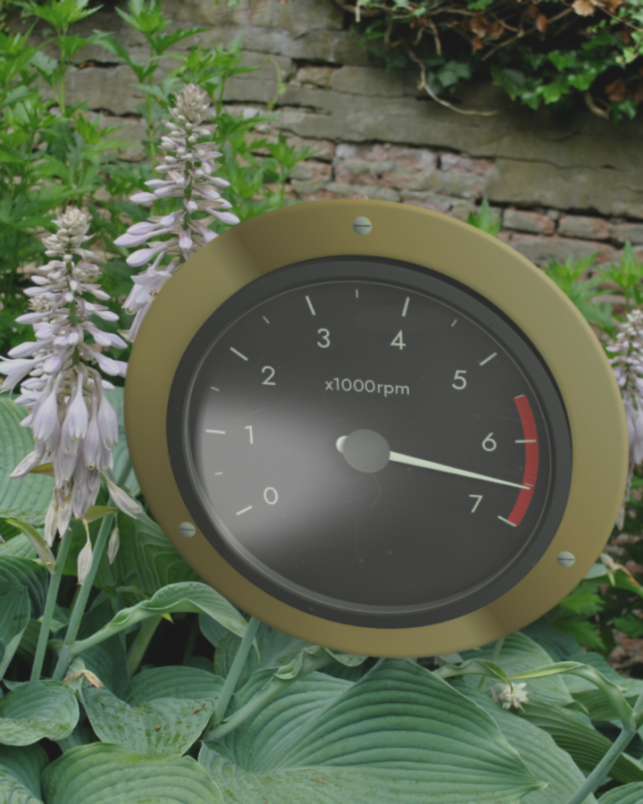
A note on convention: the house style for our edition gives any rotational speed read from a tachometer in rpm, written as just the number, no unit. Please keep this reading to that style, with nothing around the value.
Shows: 6500
